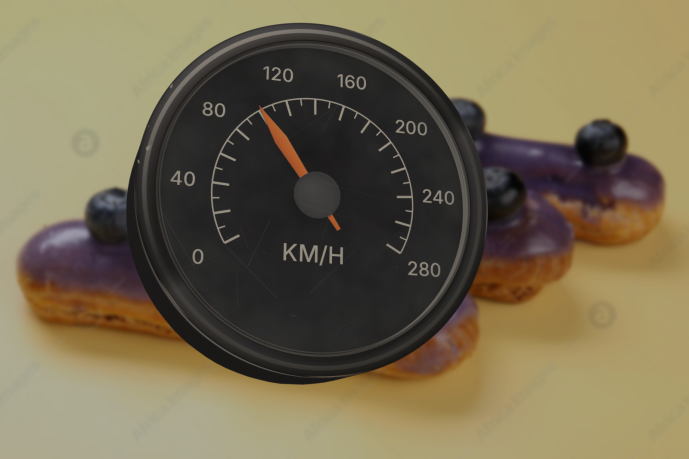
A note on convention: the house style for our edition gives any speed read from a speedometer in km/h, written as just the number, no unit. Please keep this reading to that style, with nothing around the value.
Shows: 100
